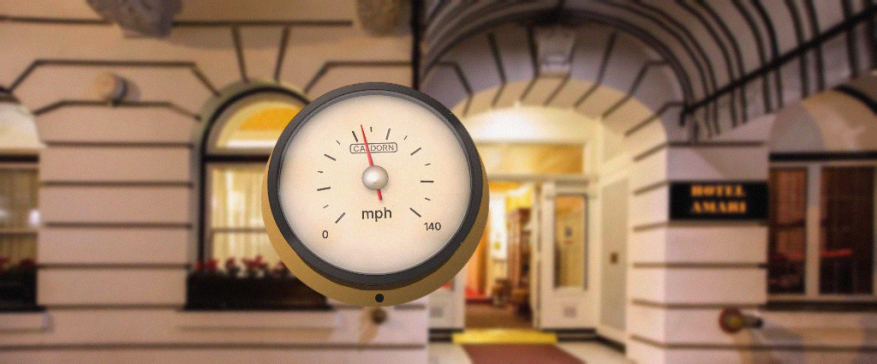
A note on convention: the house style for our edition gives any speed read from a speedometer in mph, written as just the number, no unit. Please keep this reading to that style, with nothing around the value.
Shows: 65
